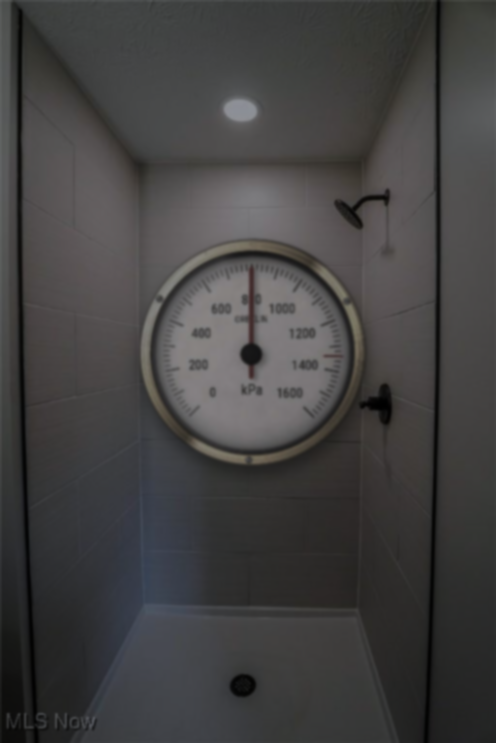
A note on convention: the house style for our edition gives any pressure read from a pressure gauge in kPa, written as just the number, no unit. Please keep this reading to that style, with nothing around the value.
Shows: 800
